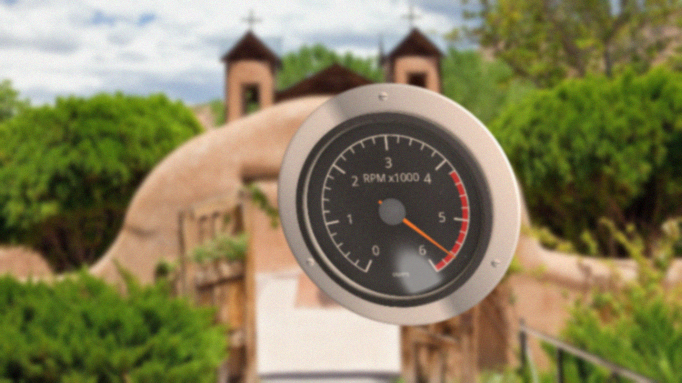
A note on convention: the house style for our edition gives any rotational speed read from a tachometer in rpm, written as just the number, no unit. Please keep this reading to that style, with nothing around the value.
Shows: 5600
